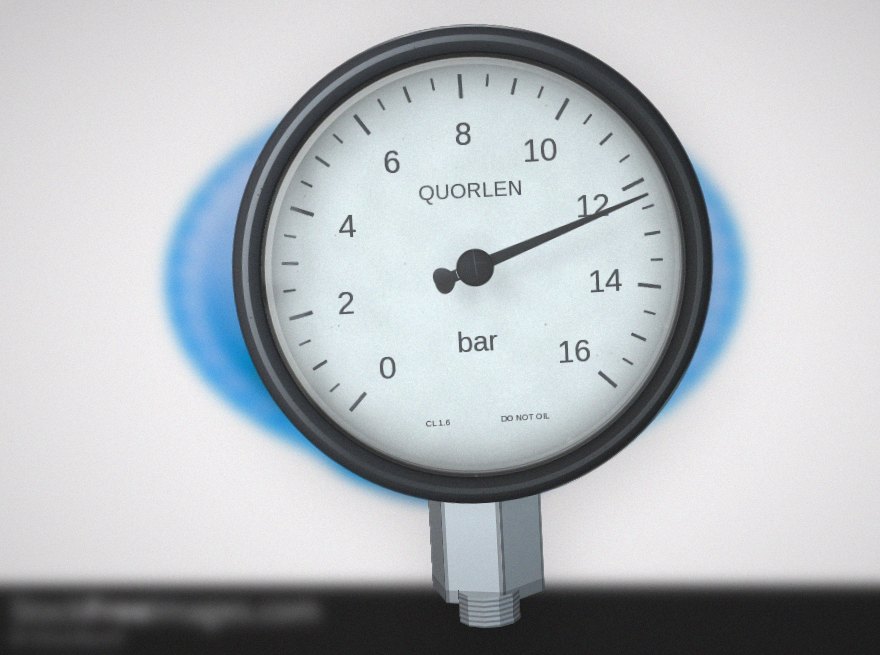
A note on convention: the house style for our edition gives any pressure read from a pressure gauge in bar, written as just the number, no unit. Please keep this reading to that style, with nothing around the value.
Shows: 12.25
